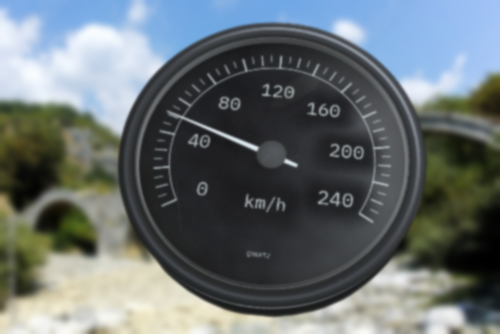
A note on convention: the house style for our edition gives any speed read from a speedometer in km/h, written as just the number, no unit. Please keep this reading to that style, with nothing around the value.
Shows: 50
